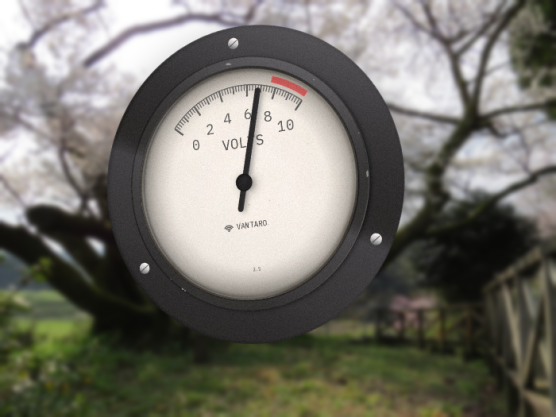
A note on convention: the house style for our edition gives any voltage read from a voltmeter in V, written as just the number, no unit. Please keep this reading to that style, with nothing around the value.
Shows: 7
